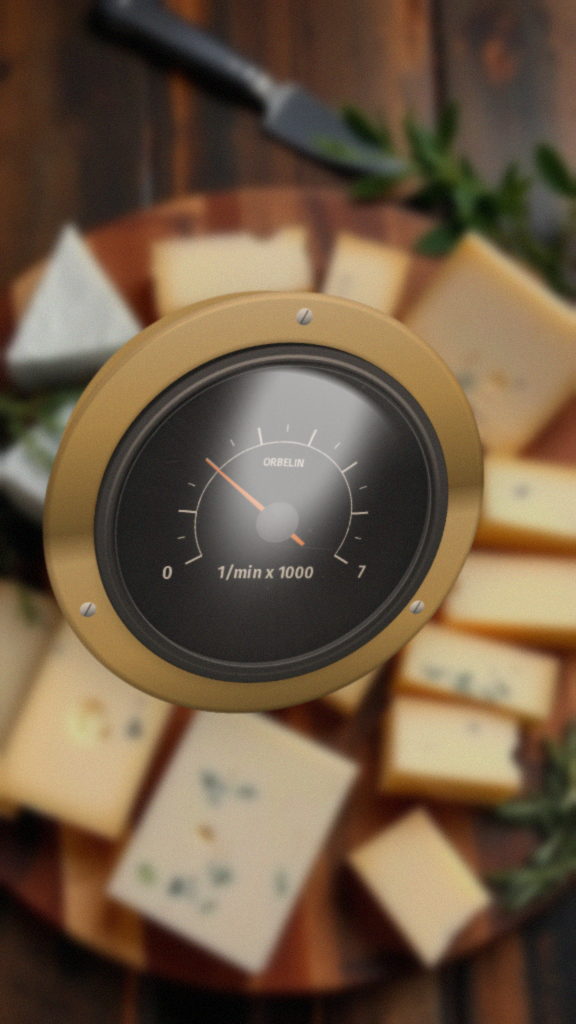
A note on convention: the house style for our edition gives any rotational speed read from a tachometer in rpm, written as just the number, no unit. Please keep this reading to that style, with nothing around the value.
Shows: 2000
